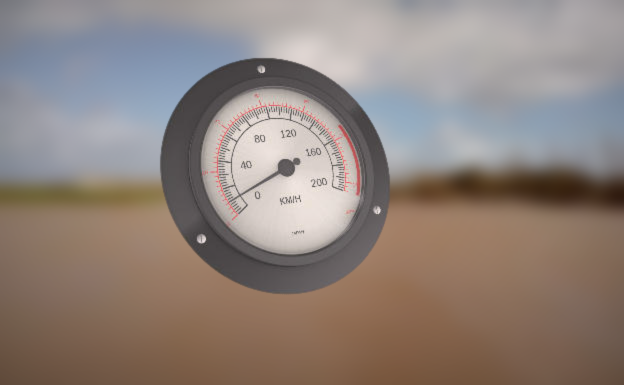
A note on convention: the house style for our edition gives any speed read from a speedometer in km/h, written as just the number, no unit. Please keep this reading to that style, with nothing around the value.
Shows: 10
